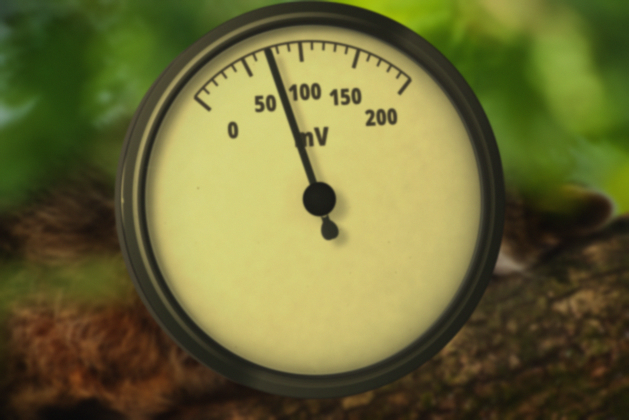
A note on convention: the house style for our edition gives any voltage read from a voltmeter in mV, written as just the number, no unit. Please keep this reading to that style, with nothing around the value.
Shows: 70
